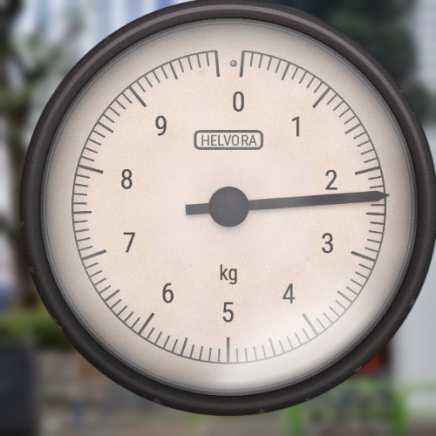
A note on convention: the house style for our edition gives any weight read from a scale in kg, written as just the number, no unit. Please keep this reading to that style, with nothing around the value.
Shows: 2.3
